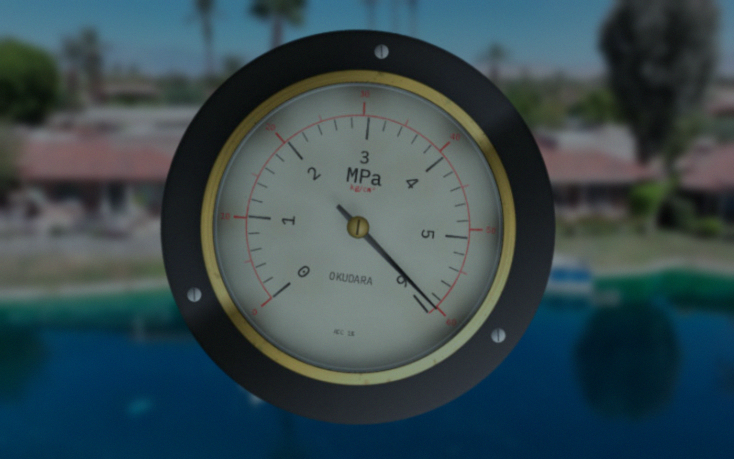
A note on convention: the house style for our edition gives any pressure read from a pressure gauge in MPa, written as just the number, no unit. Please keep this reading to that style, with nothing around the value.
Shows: 5.9
